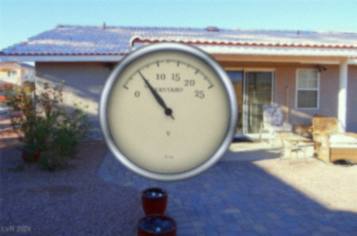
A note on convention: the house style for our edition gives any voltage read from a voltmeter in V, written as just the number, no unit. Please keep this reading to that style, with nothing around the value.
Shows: 5
